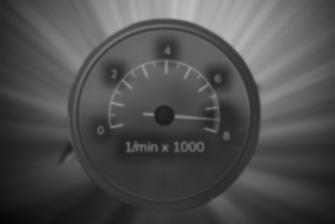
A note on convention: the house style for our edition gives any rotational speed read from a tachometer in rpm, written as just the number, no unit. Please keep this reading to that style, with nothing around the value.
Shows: 7500
